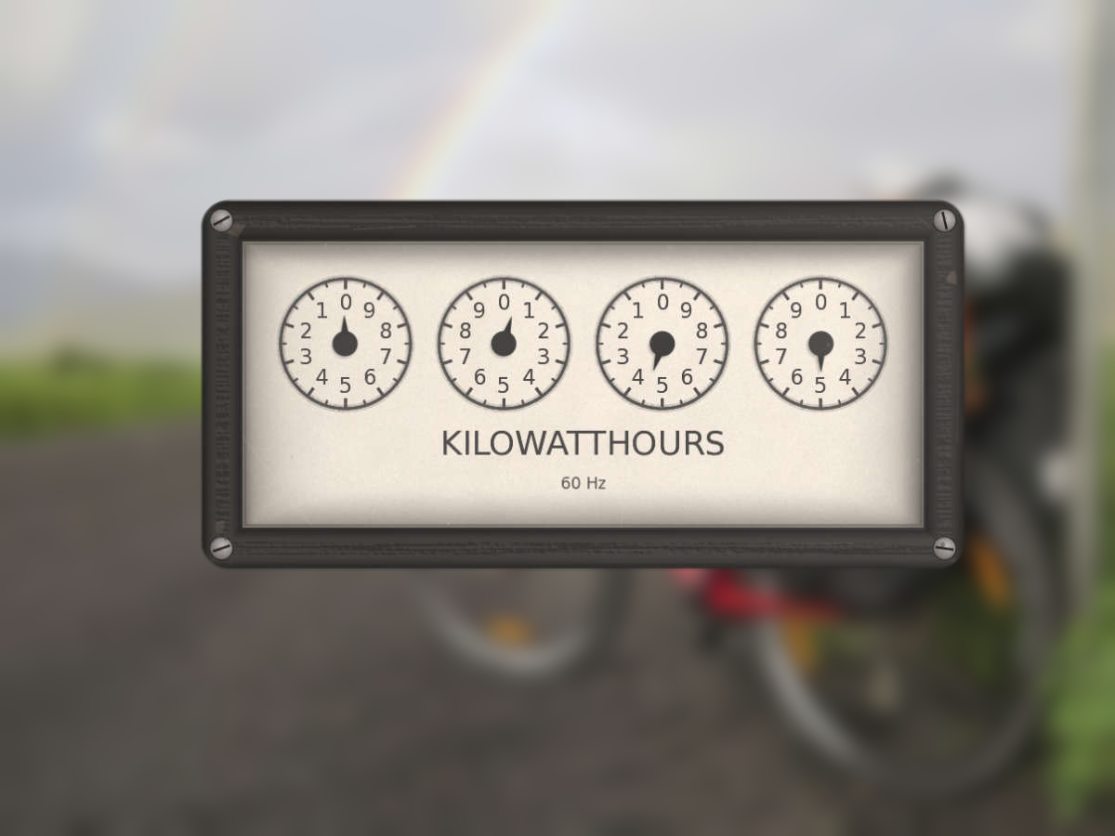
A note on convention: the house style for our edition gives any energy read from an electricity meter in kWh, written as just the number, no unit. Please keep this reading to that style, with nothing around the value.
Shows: 45
